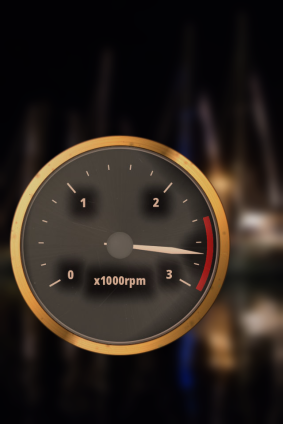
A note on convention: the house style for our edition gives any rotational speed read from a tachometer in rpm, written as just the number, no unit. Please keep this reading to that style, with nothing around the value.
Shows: 2700
